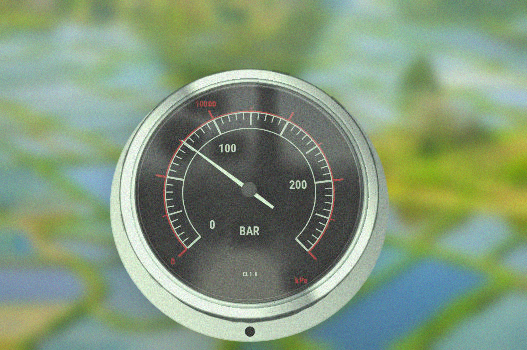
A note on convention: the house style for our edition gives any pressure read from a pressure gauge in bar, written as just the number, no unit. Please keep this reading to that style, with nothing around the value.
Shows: 75
